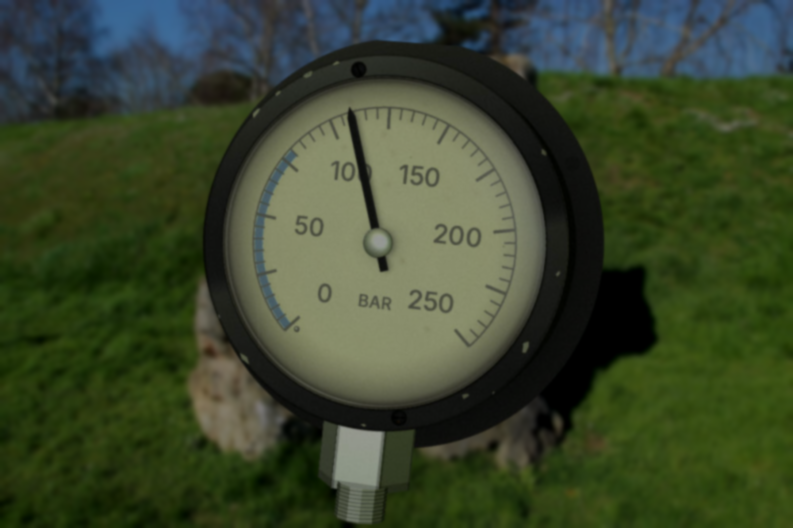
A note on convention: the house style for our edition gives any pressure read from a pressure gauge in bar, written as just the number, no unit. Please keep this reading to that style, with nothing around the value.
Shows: 110
